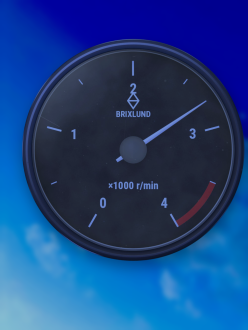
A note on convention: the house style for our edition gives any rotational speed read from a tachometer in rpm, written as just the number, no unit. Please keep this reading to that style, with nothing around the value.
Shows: 2750
